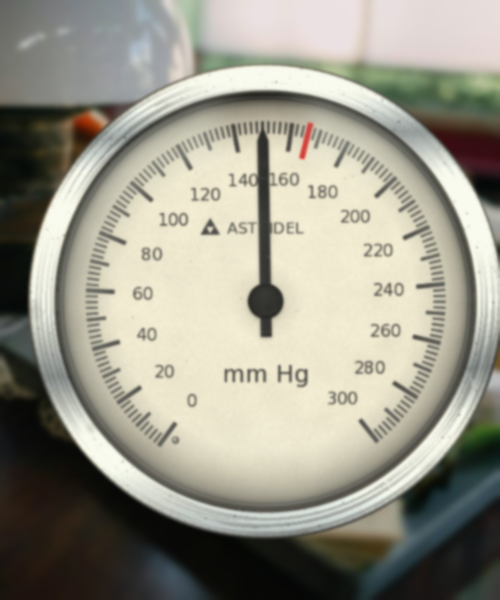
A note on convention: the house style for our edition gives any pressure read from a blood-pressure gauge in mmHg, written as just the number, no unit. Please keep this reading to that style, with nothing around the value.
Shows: 150
